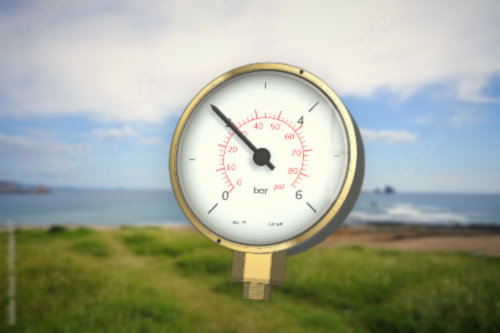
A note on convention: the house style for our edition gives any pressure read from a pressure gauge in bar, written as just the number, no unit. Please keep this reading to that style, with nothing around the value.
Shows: 2
